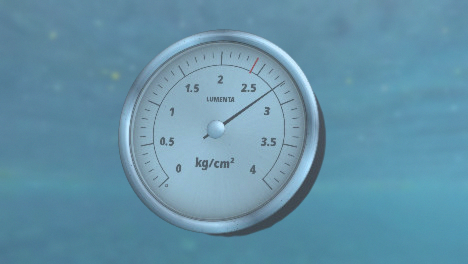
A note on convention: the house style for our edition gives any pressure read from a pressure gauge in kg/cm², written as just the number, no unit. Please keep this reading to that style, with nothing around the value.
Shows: 2.8
